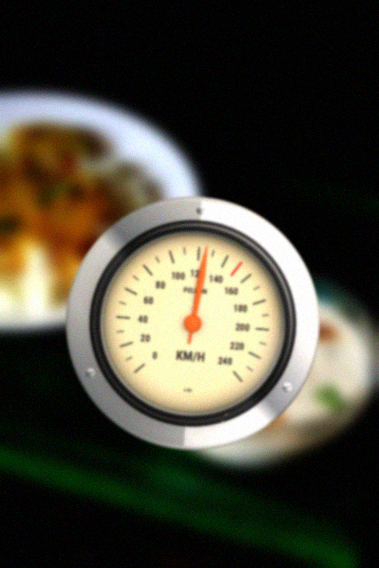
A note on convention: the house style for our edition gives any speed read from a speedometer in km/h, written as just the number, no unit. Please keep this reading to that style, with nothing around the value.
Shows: 125
